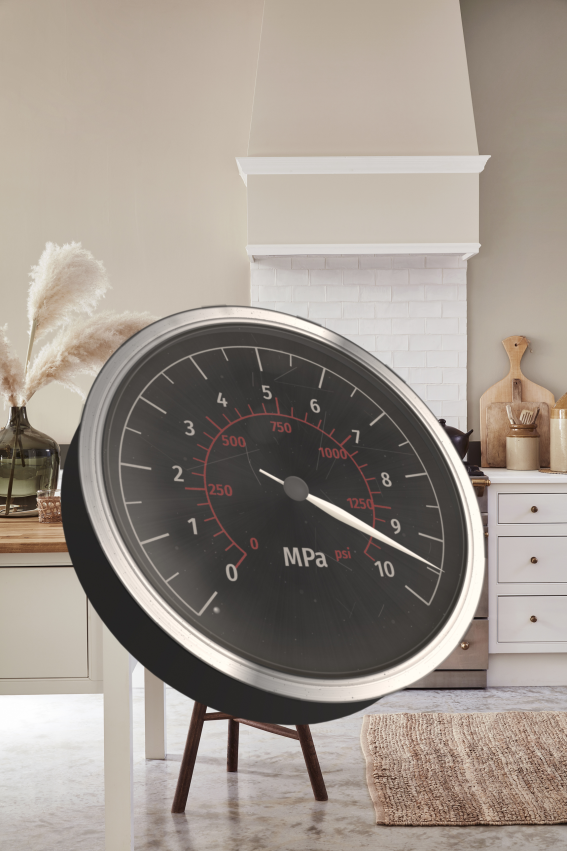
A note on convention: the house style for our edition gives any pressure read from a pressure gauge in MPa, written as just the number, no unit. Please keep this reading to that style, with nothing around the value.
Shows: 9.5
